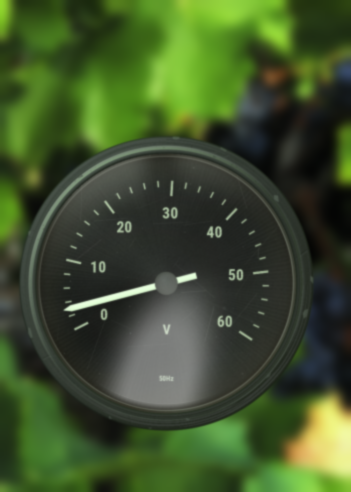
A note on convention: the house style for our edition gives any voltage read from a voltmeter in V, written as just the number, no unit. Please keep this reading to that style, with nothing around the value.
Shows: 3
